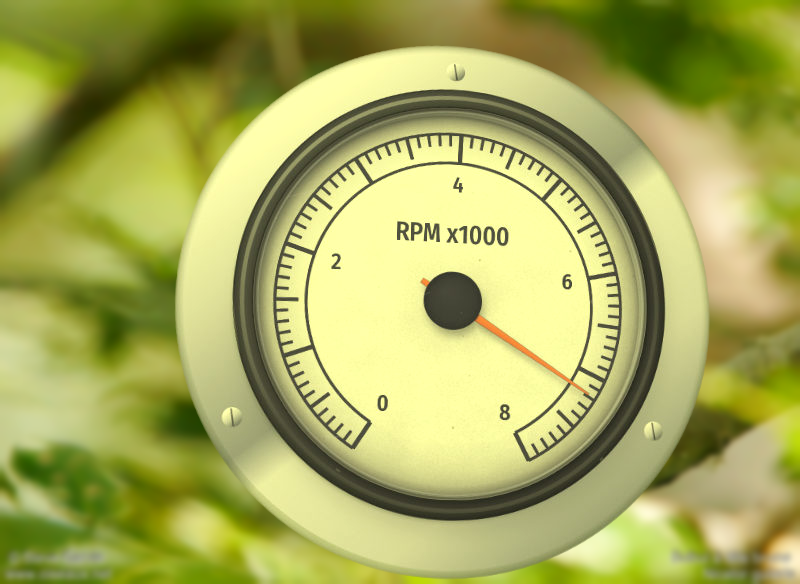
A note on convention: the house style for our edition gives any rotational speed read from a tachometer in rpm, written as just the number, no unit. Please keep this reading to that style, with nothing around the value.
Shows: 7200
